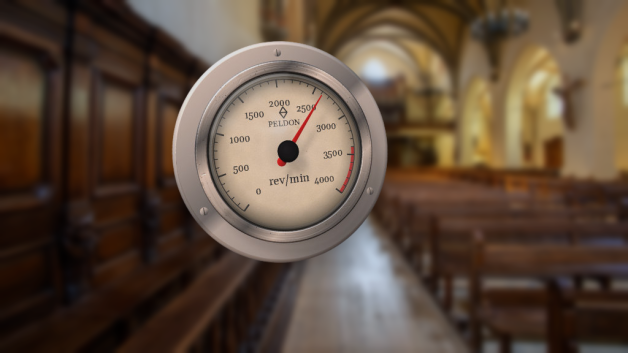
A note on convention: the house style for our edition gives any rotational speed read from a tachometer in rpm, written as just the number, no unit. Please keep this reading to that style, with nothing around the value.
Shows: 2600
